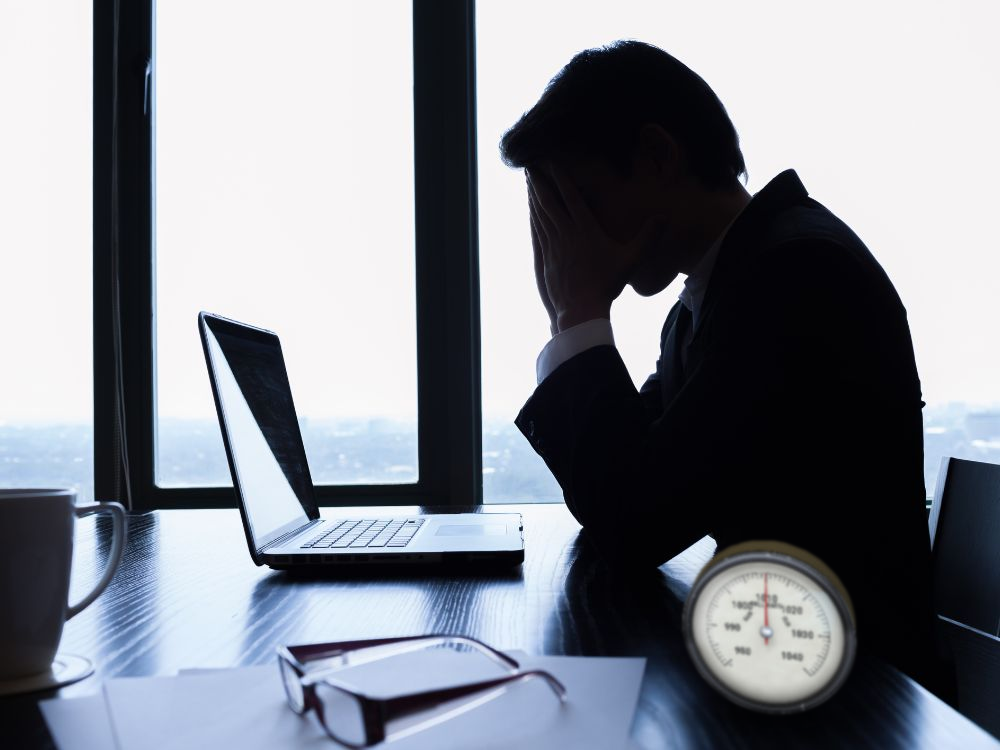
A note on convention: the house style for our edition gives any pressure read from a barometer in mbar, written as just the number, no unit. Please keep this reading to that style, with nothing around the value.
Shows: 1010
